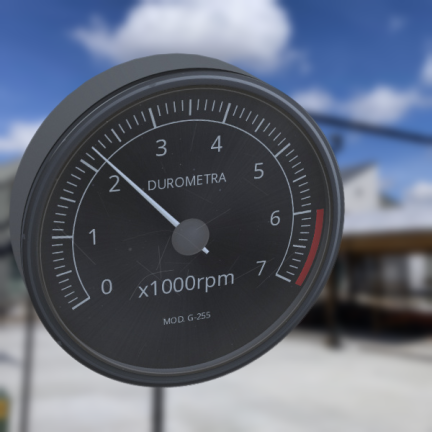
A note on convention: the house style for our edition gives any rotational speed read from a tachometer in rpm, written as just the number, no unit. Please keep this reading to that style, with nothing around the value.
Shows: 2200
